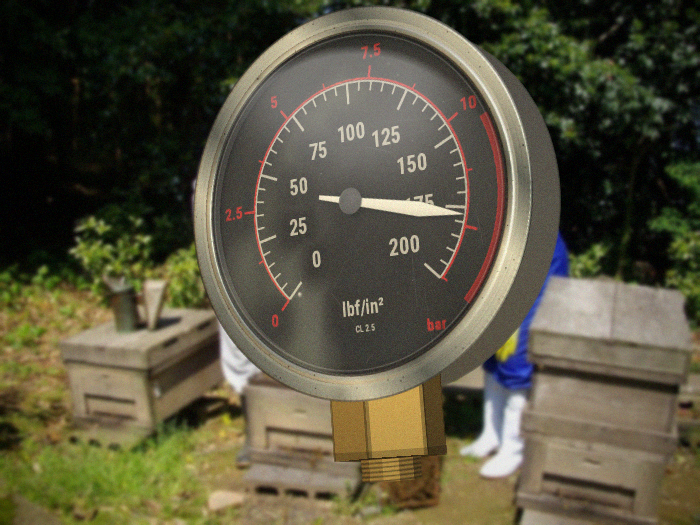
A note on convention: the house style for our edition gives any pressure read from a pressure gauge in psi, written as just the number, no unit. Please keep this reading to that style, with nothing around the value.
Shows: 177.5
